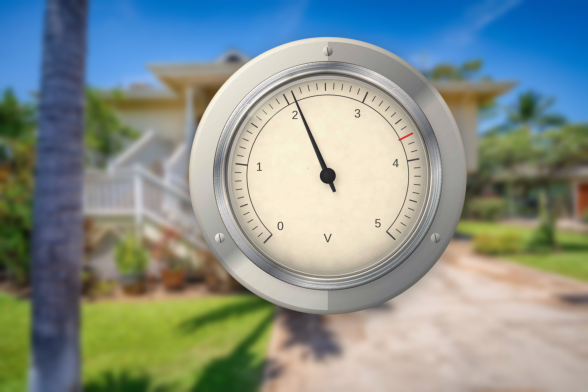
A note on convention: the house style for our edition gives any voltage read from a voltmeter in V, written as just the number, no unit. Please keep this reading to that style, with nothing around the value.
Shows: 2.1
